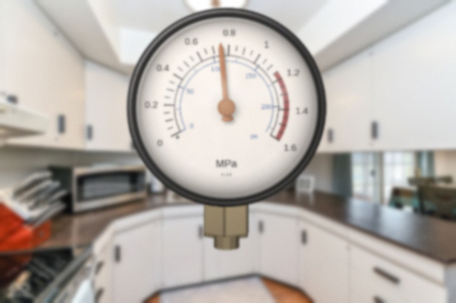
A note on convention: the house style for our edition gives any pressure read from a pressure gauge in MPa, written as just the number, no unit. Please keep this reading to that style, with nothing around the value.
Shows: 0.75
